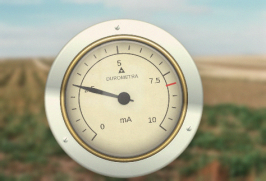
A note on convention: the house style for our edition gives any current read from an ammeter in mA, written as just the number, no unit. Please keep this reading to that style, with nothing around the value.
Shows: 2.5
